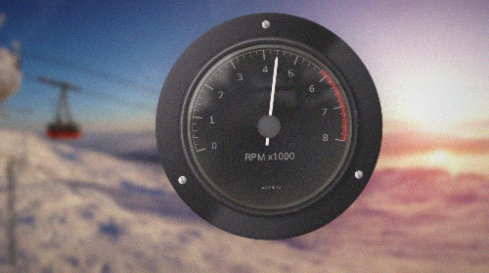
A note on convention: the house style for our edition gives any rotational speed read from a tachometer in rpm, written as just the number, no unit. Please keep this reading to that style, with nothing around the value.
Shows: 4400
